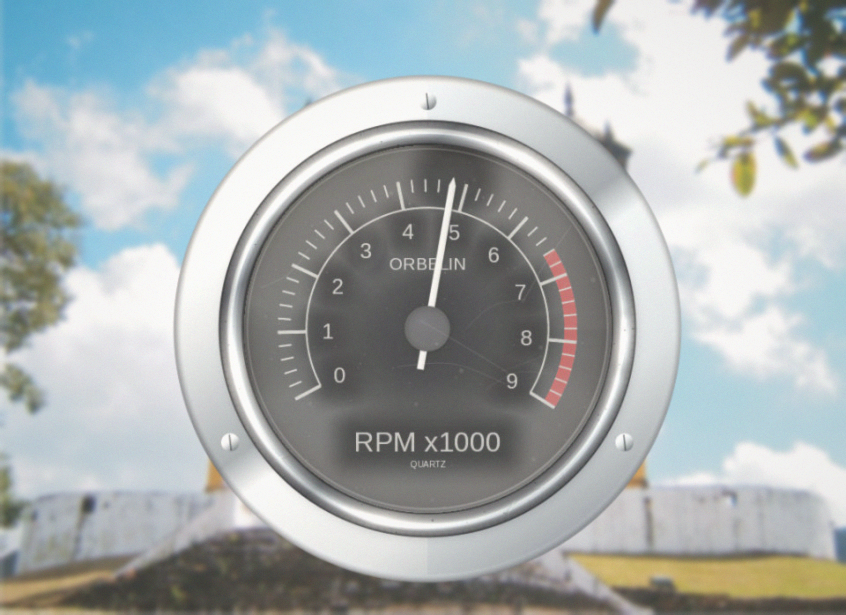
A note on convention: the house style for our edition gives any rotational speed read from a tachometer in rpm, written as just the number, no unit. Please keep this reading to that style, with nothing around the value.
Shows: 4800
